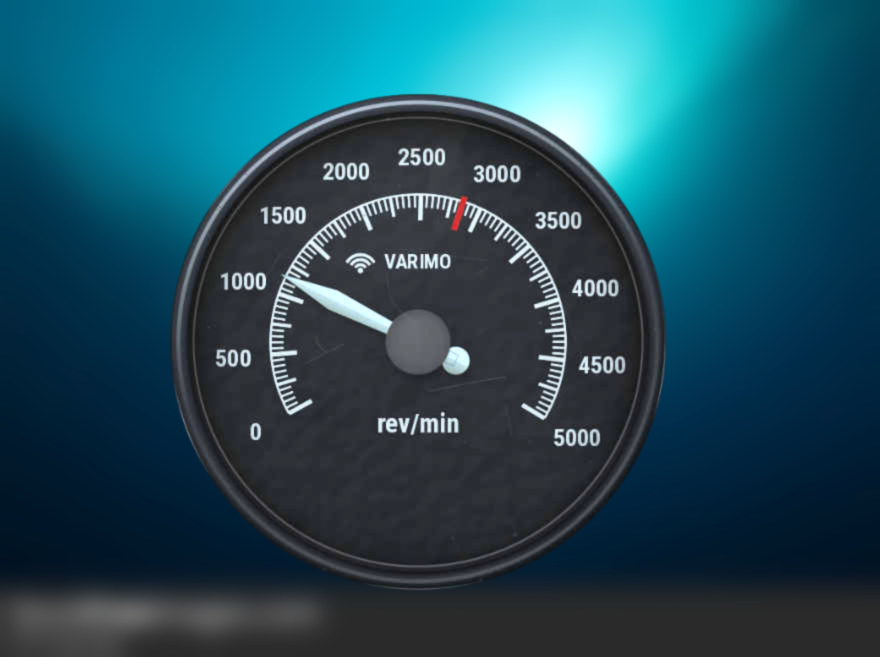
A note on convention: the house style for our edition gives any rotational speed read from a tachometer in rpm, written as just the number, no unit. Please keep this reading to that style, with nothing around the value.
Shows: 1150
